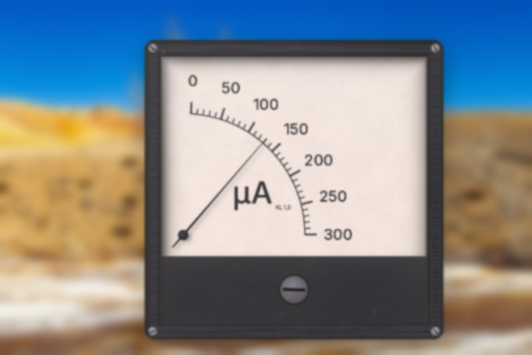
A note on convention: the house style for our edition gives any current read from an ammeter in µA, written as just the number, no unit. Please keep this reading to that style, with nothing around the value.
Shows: 130
